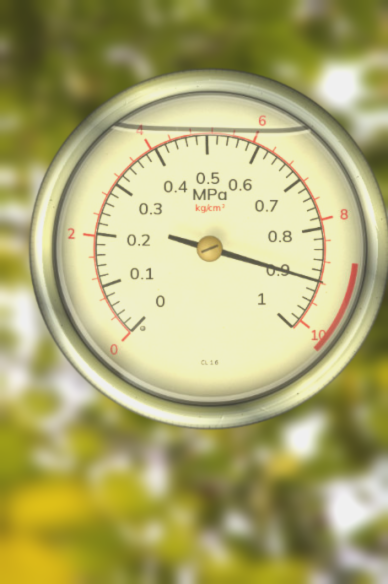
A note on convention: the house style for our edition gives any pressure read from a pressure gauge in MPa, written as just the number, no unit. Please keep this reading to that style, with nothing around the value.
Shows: 0.9
